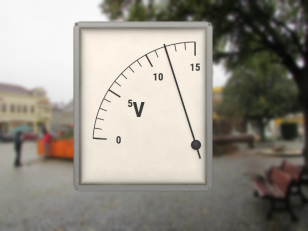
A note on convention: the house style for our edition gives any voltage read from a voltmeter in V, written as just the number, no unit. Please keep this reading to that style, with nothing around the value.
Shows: 12
